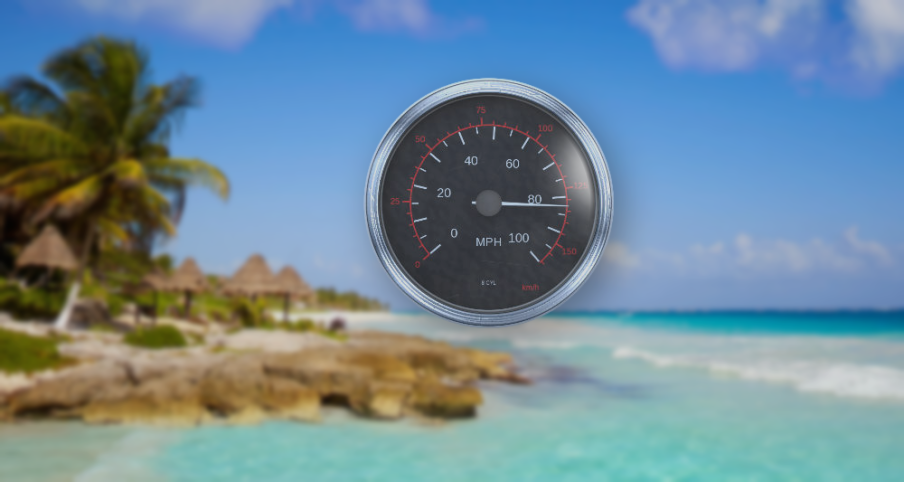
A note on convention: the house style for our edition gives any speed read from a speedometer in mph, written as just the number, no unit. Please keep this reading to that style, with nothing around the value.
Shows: 82.5
